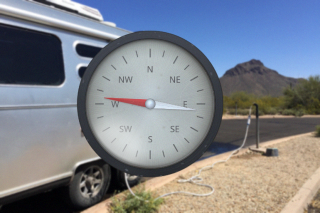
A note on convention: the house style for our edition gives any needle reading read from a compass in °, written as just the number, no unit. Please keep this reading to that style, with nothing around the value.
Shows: 277.5
